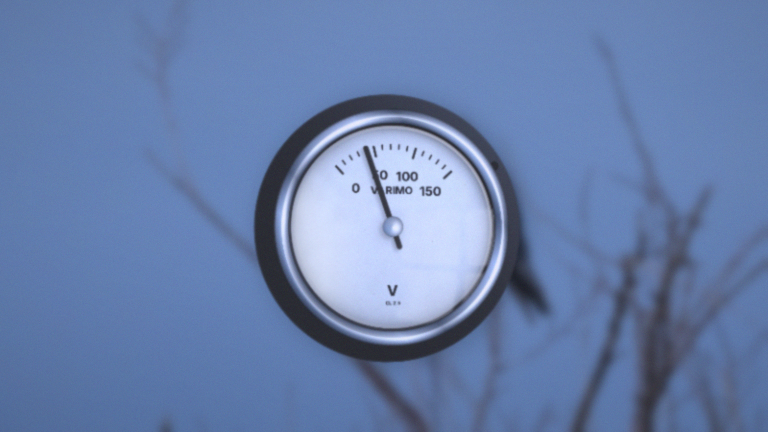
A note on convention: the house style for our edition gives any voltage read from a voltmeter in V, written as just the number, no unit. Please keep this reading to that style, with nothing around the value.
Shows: 40
